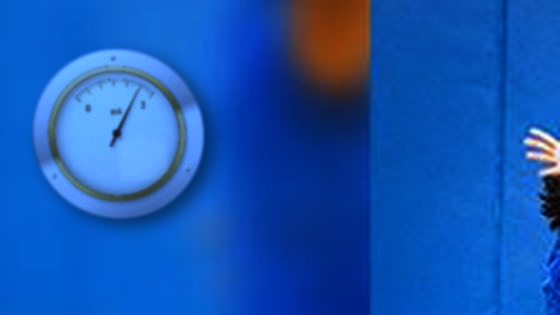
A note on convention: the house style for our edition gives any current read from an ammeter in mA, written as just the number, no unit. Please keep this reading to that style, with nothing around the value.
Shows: 2.5
